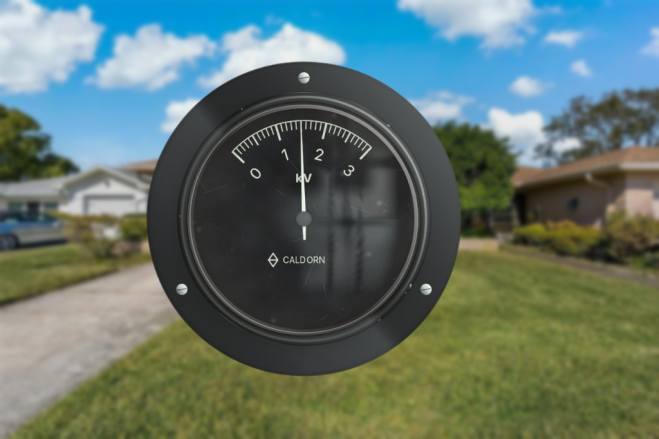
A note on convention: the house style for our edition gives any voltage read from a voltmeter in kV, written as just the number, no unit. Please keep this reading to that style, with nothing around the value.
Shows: 1.5
